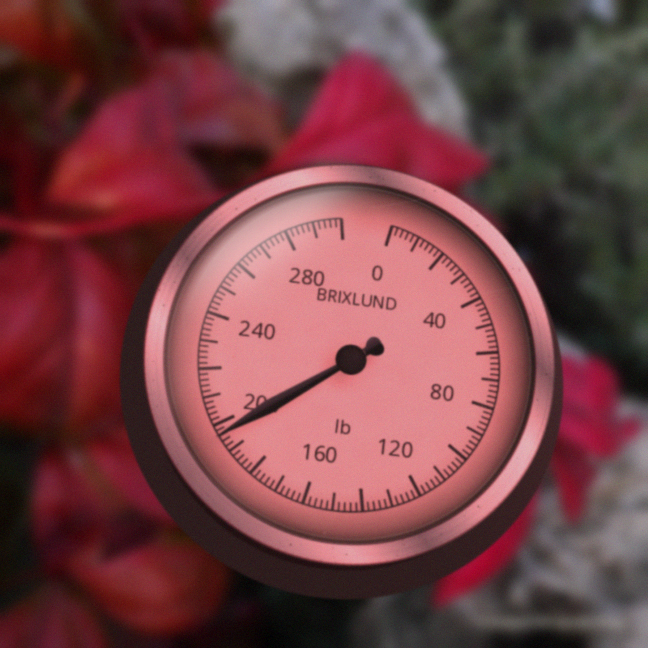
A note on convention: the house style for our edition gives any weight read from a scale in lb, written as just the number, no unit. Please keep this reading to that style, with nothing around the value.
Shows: 196
